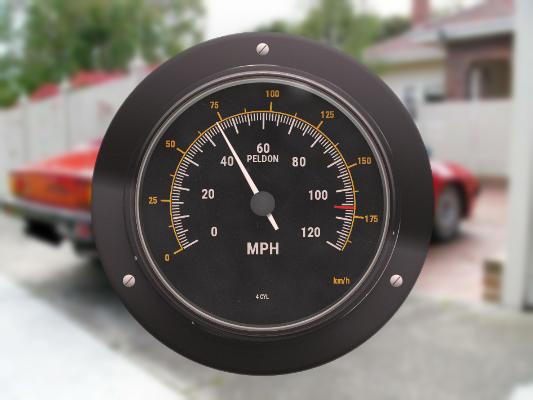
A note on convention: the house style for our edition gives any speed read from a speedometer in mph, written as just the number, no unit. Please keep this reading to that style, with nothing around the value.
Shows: 45
